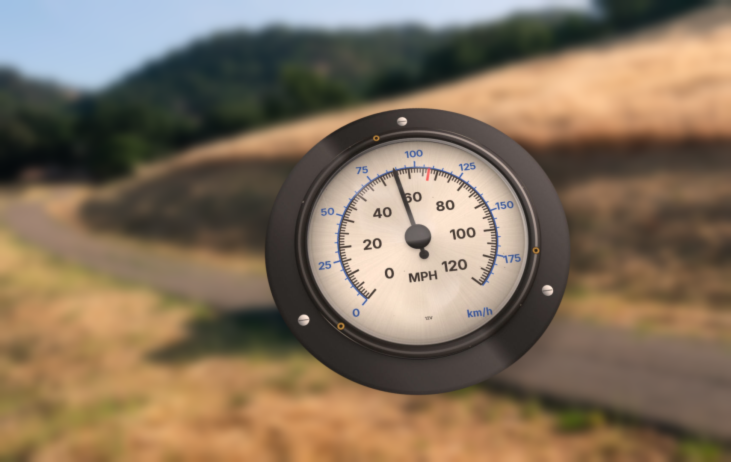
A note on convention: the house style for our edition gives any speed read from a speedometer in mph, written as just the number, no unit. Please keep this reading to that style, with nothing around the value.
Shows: 55
